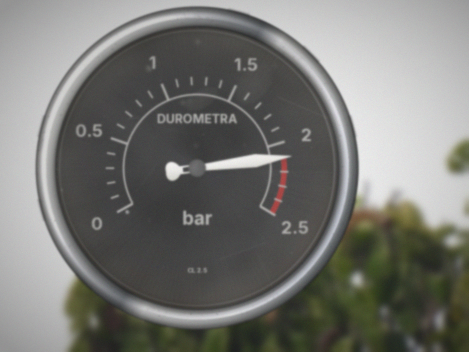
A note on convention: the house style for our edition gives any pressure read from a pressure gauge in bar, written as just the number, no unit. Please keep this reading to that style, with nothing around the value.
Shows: 2.1
